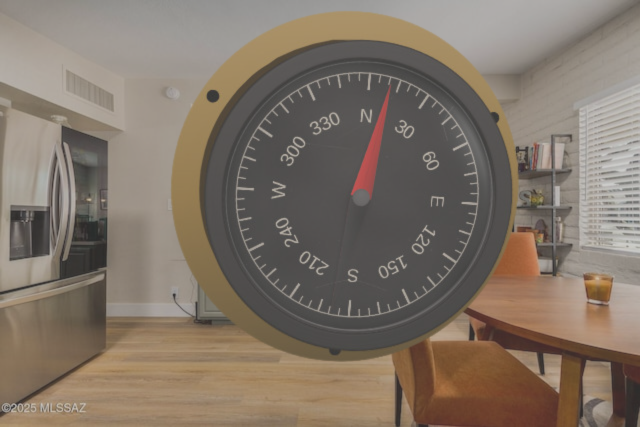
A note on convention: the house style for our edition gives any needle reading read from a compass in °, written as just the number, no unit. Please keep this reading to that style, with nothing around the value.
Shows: 10
